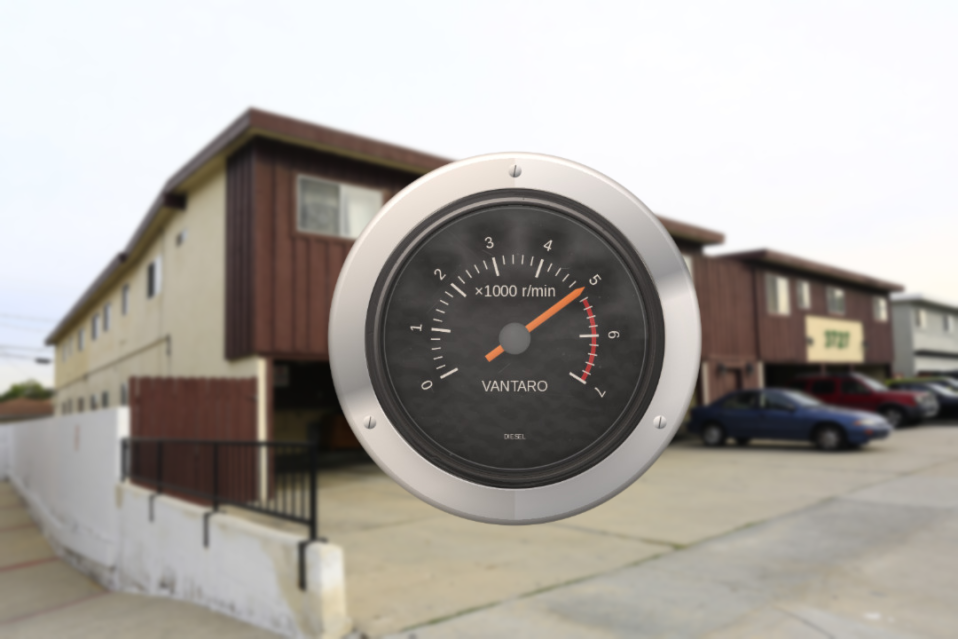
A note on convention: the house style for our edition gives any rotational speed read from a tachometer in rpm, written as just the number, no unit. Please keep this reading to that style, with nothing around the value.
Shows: 5000
